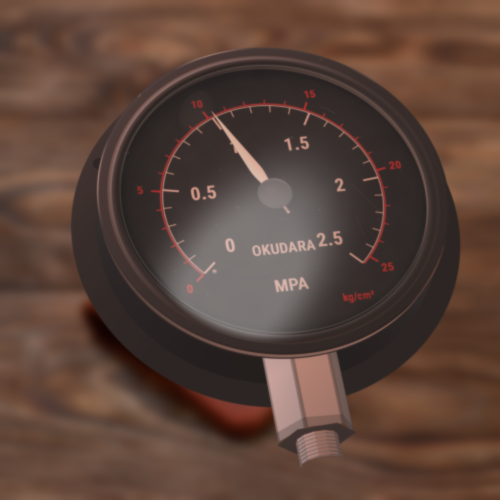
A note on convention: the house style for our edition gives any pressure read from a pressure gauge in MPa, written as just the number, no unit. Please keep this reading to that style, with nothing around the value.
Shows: 1
